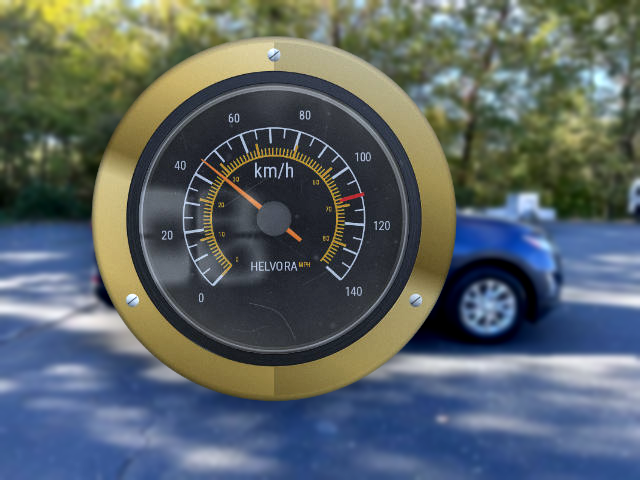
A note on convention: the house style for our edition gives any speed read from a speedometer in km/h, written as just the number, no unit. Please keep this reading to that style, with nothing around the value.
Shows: 45
